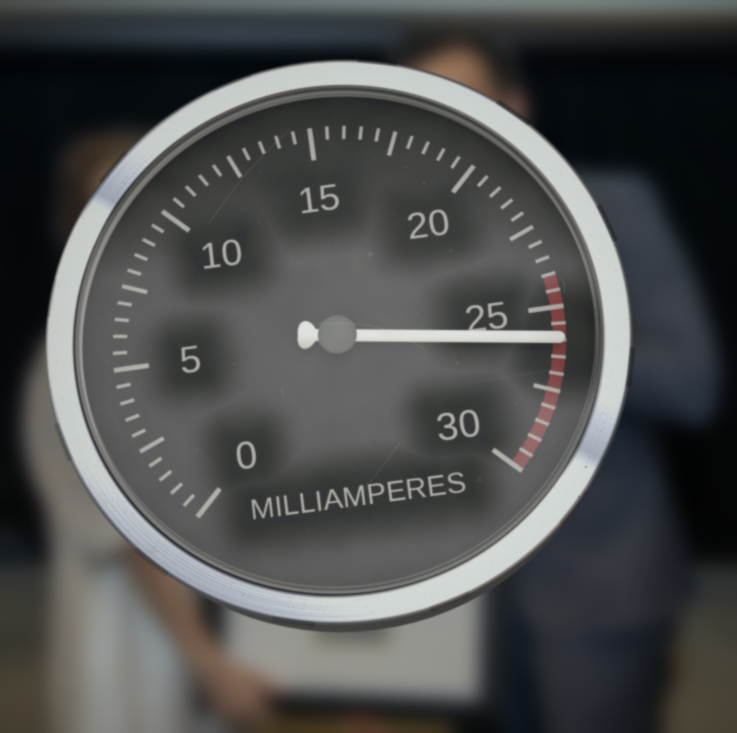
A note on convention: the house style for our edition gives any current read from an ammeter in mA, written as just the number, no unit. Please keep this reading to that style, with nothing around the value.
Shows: 26
